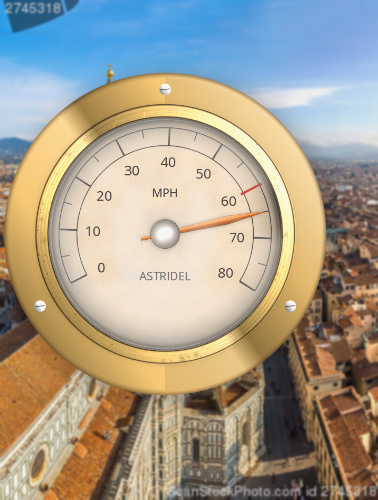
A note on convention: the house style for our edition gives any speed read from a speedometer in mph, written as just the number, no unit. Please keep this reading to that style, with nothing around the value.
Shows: 65
